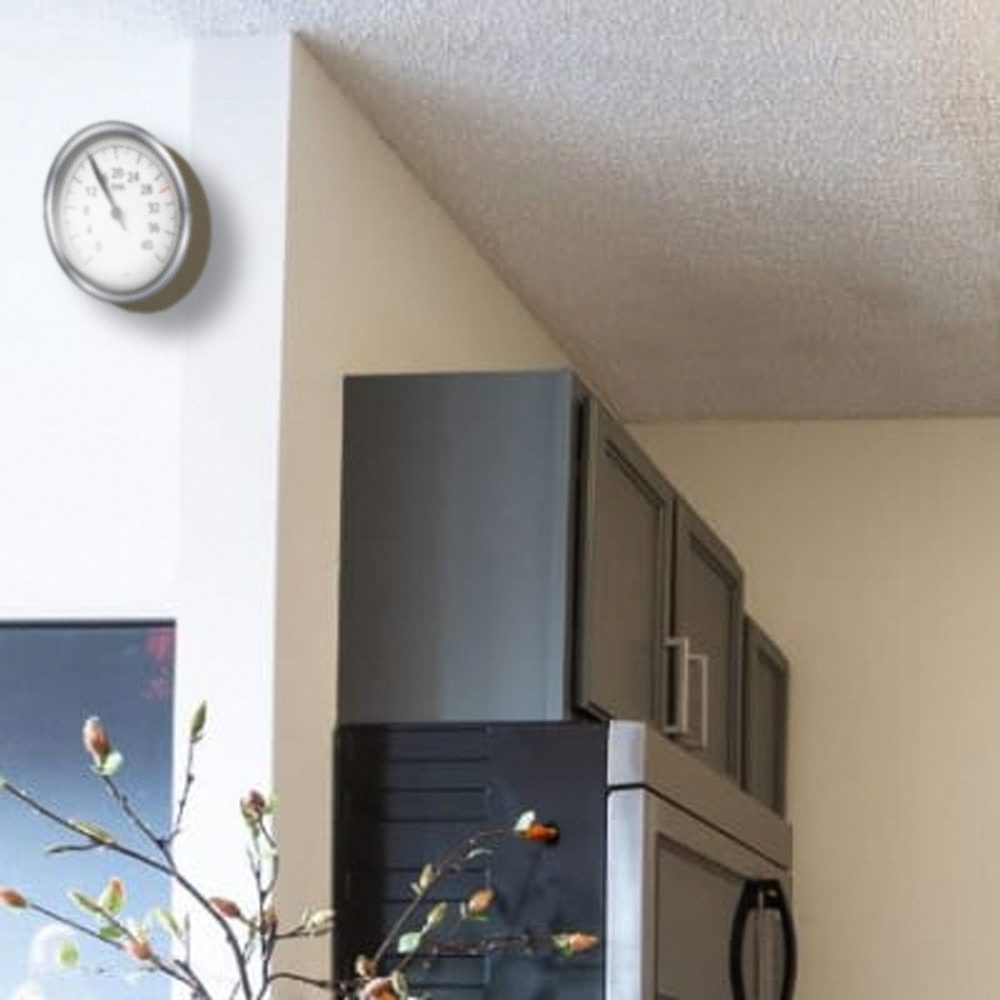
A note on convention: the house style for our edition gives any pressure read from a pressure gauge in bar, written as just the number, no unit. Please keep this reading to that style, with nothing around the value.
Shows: 16
